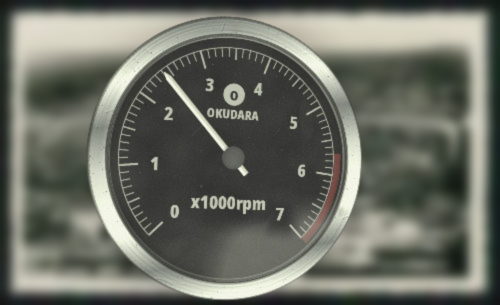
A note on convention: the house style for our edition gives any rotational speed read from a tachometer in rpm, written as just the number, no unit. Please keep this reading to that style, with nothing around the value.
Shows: 2400
